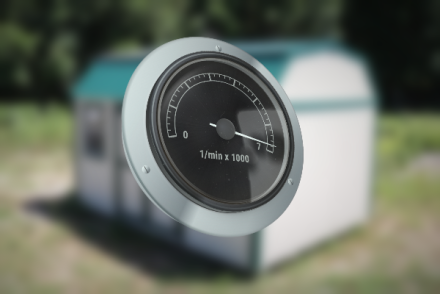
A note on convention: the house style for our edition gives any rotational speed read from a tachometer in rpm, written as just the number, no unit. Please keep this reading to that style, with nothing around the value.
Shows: 6800
